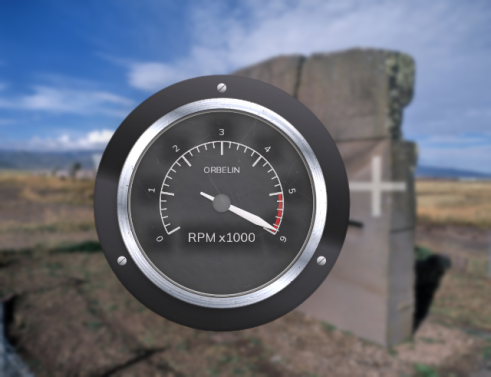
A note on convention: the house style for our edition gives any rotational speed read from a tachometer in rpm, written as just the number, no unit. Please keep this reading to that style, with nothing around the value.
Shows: 5900
